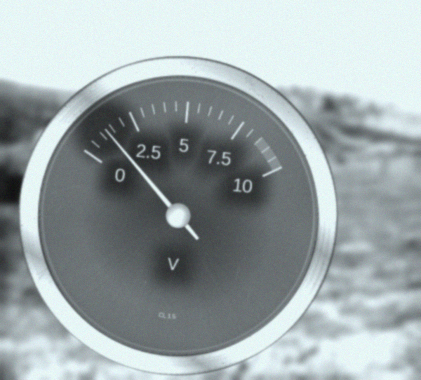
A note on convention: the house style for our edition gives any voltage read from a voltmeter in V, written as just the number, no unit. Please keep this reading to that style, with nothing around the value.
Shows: 1.25
